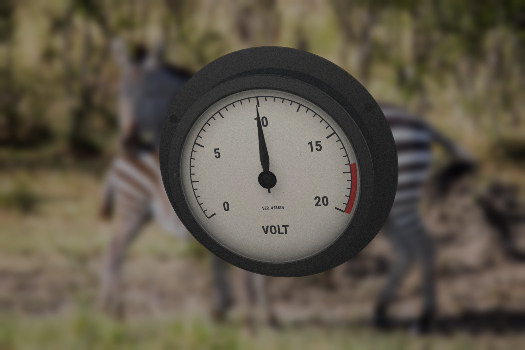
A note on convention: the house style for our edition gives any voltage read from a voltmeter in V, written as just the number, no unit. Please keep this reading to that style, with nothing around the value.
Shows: 10
